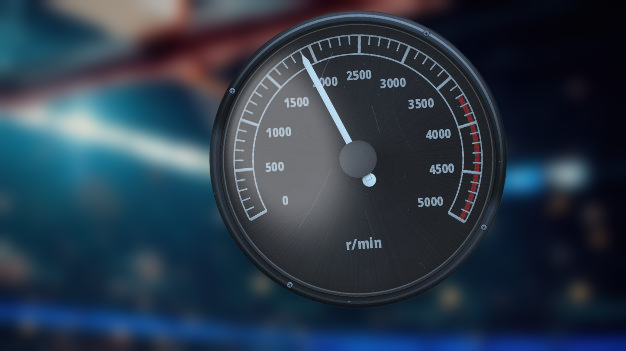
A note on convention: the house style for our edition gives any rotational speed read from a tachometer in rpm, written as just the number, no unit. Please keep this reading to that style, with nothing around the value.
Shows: 1900
